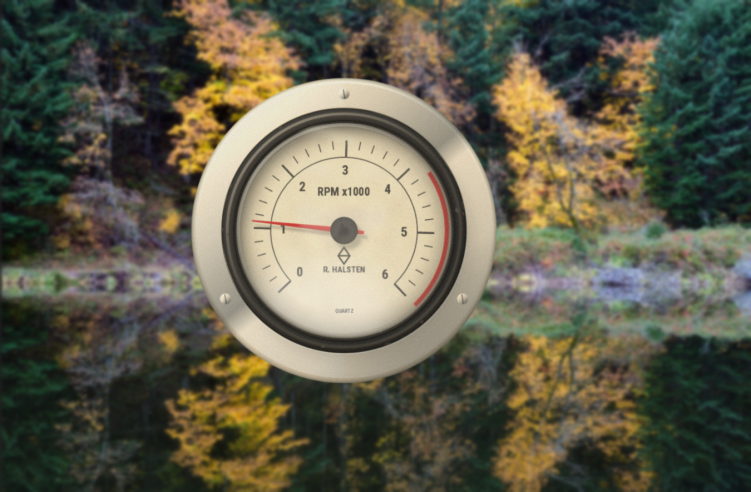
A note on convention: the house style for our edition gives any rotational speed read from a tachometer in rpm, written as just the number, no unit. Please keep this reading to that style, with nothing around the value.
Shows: 1100
